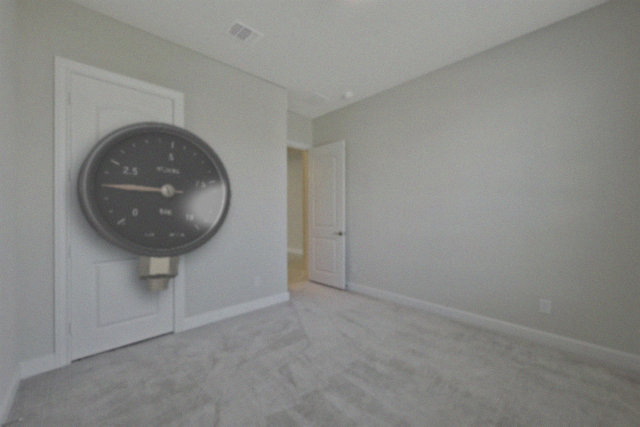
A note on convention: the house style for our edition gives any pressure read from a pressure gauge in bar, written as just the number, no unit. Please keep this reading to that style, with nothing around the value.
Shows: 1.5
